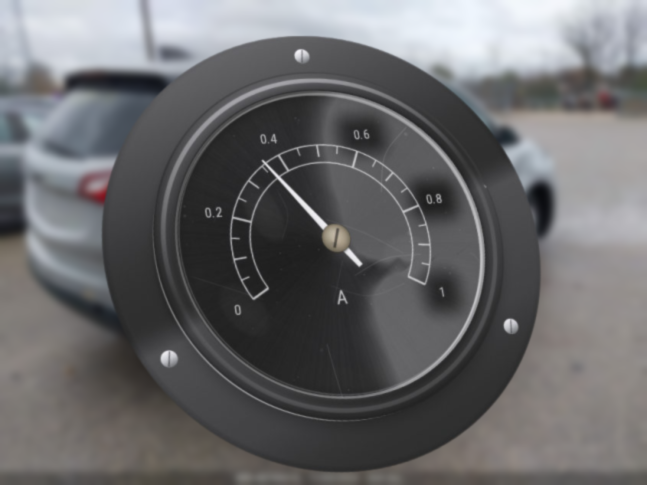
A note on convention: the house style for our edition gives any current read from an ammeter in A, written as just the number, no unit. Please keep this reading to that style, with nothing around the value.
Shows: 0.35
